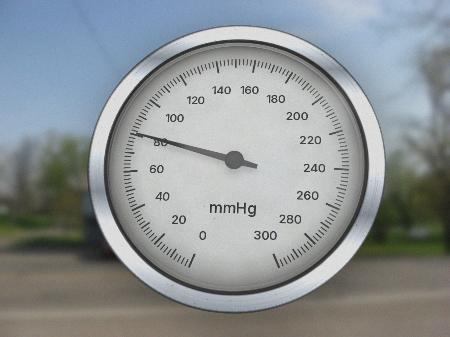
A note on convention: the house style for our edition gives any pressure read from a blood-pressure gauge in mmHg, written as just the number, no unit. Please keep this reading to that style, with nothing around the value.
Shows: 80
